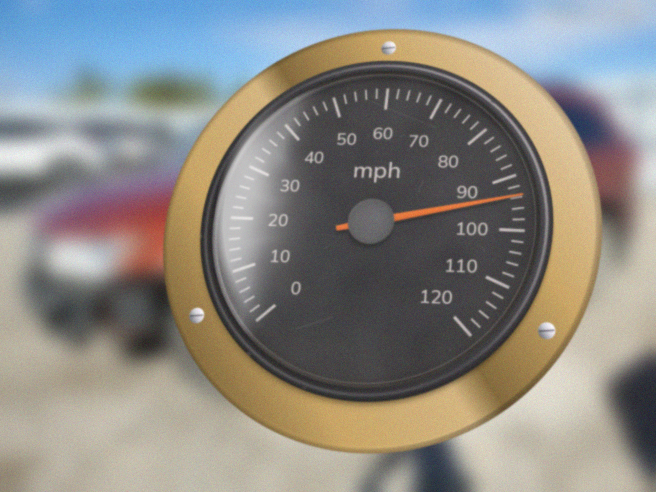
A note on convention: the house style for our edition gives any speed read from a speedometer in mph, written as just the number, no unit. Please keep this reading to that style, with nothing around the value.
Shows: 94
